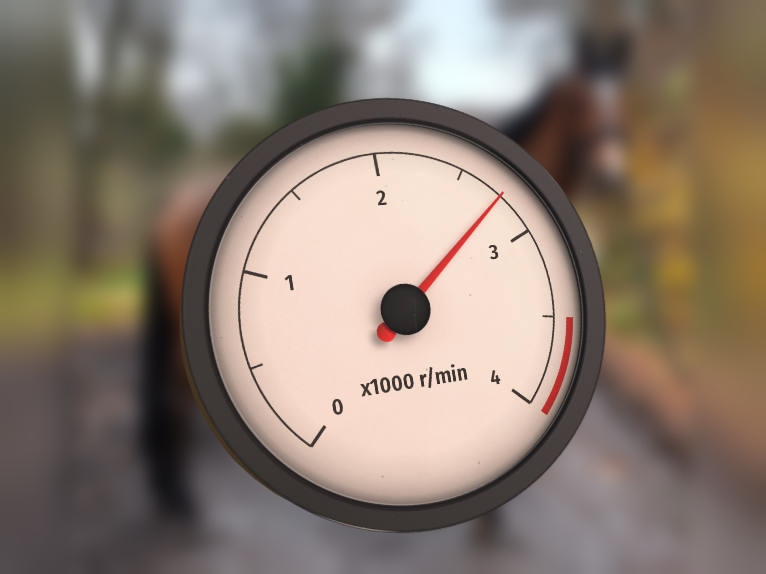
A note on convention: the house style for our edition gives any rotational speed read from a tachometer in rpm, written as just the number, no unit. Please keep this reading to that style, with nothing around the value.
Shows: 2750
